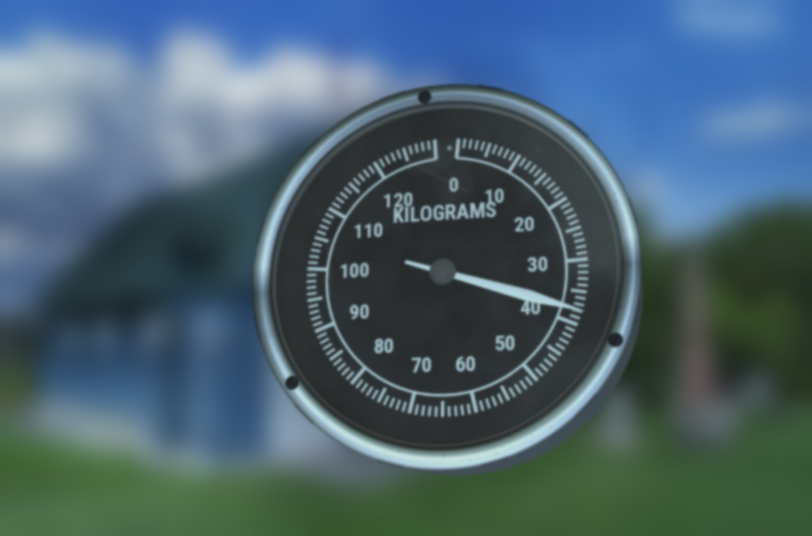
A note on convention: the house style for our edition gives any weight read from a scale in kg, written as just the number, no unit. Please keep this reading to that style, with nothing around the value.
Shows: 38
